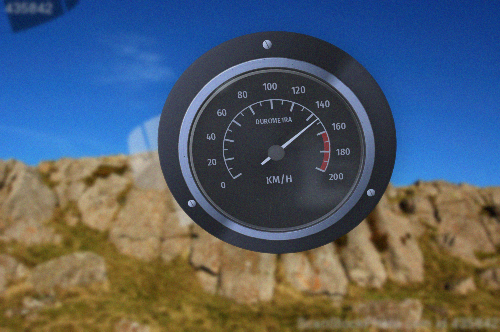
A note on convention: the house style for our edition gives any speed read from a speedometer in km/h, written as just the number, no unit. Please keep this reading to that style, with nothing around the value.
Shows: 145
